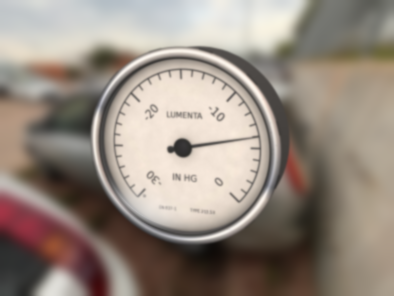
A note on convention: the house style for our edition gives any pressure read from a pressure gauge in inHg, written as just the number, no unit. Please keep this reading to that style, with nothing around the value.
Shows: -6
